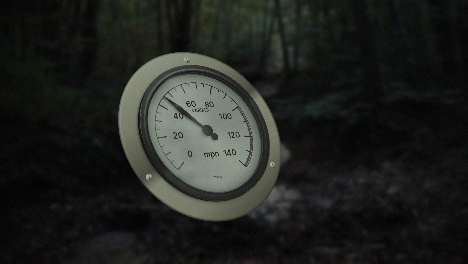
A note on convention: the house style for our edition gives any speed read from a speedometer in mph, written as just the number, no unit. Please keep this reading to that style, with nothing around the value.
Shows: 45
